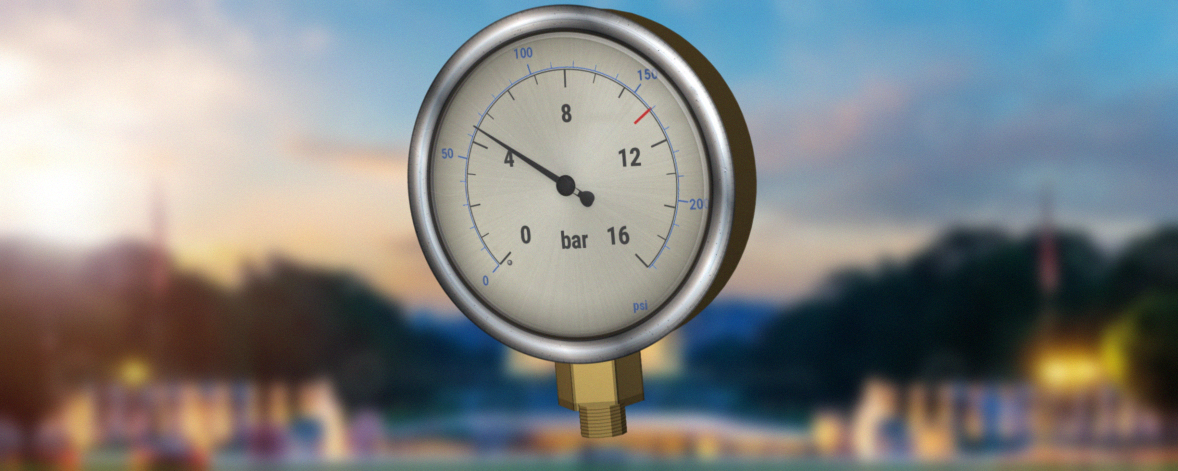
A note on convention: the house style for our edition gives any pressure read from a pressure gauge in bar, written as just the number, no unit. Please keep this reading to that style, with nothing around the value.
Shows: 4.5
